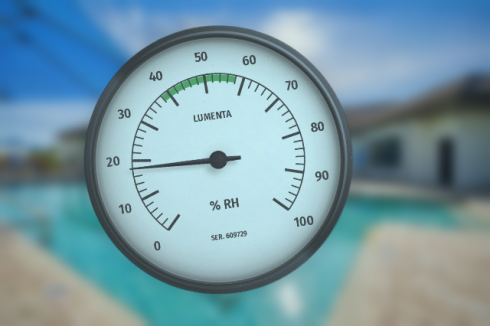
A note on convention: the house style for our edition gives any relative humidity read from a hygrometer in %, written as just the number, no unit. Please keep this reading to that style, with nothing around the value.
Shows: 18
